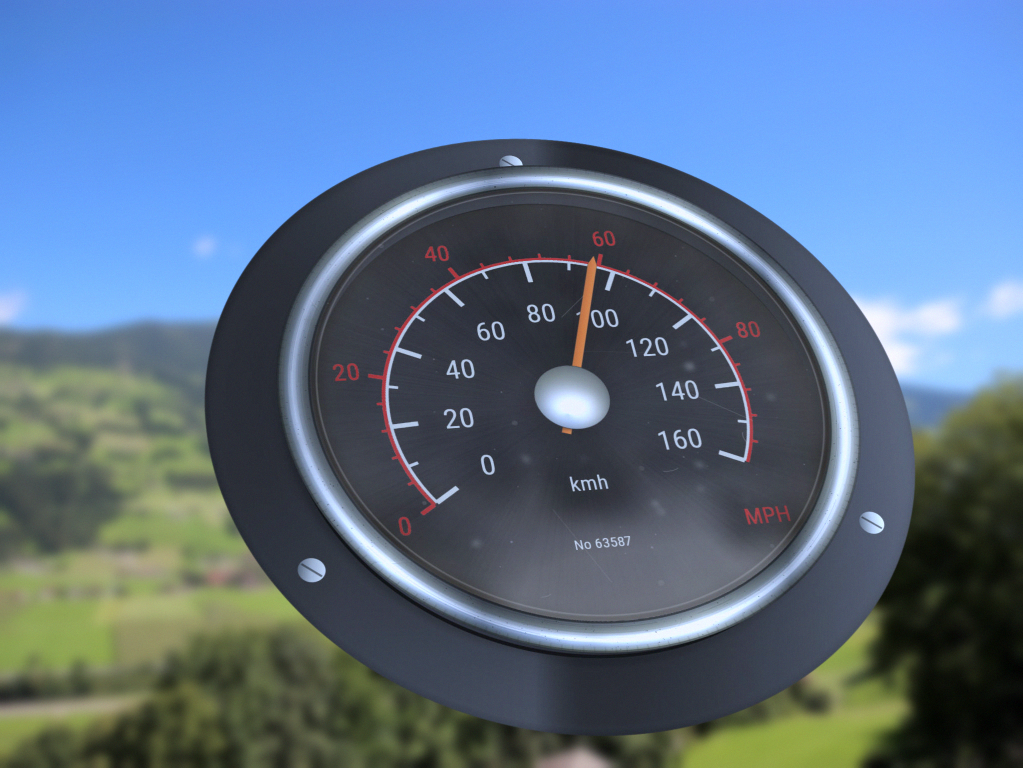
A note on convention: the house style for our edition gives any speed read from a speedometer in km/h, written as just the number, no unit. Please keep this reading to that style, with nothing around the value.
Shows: 95
